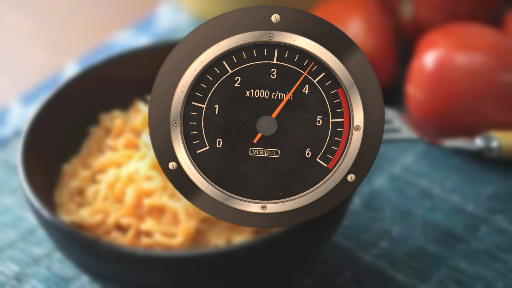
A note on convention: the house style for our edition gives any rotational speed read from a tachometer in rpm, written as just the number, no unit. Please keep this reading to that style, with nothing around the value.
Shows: 3700
